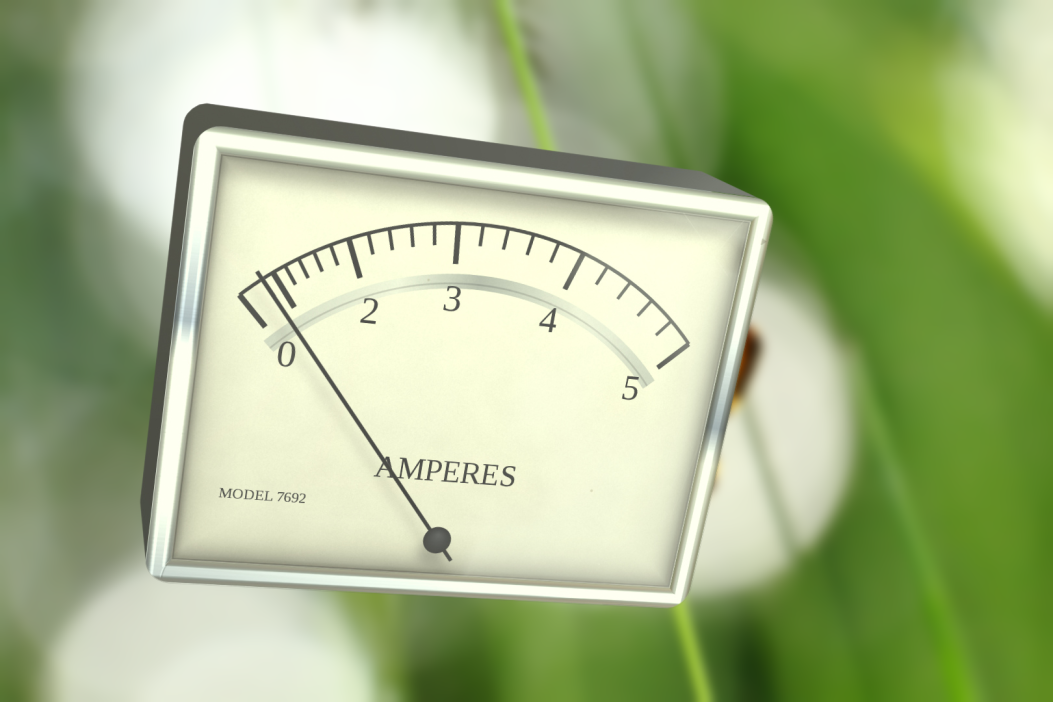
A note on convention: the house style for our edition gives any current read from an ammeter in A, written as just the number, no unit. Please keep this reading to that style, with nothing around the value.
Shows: 0.8
